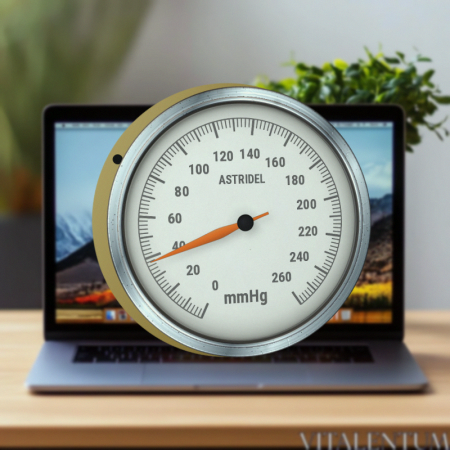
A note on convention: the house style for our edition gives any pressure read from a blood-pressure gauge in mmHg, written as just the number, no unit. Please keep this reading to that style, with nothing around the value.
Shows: 38
